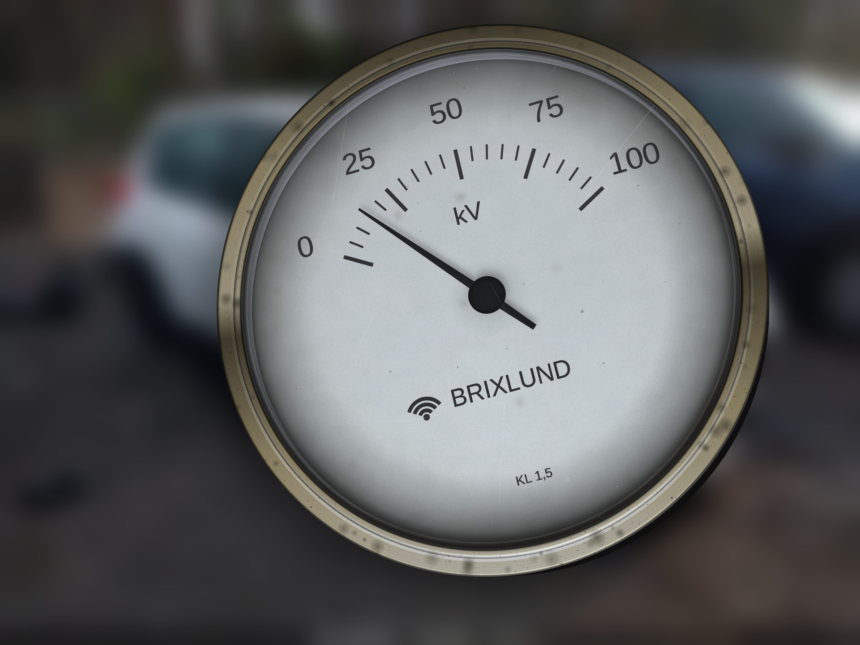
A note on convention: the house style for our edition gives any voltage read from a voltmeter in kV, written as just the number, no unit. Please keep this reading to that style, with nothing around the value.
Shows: 15
